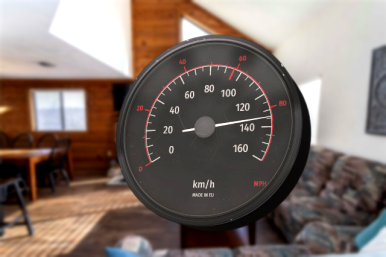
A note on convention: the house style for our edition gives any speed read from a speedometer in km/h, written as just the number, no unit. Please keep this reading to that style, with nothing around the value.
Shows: 135
